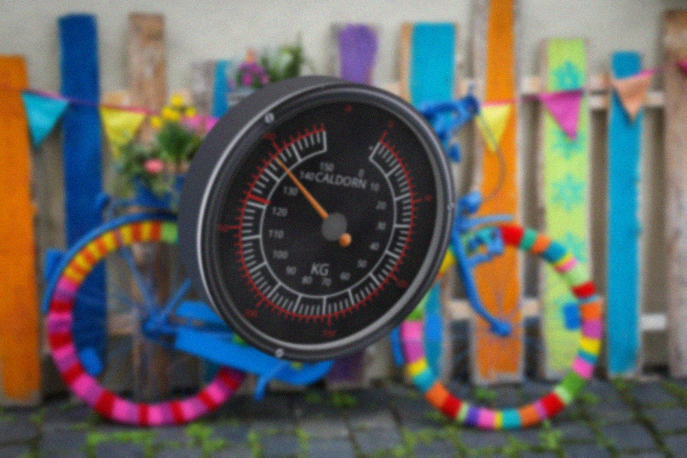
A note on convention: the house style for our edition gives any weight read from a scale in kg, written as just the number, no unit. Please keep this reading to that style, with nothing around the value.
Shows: 134
